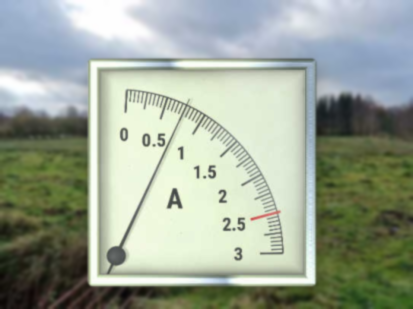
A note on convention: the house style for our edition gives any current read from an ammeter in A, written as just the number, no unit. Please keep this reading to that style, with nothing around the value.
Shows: 0.75
